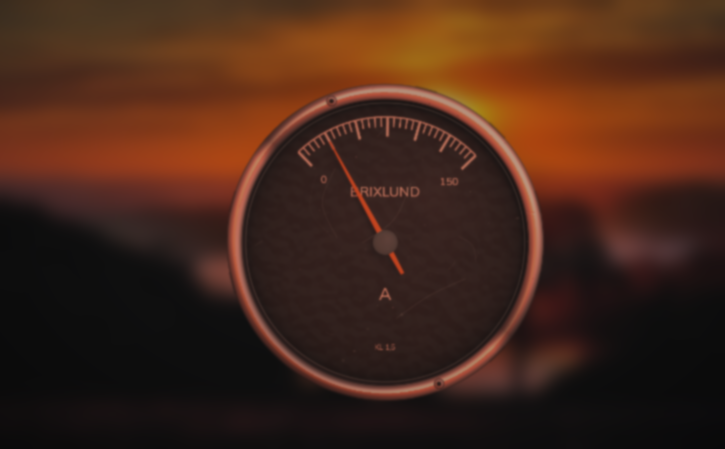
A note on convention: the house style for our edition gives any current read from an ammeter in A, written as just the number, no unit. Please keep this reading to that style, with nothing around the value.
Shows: 25
